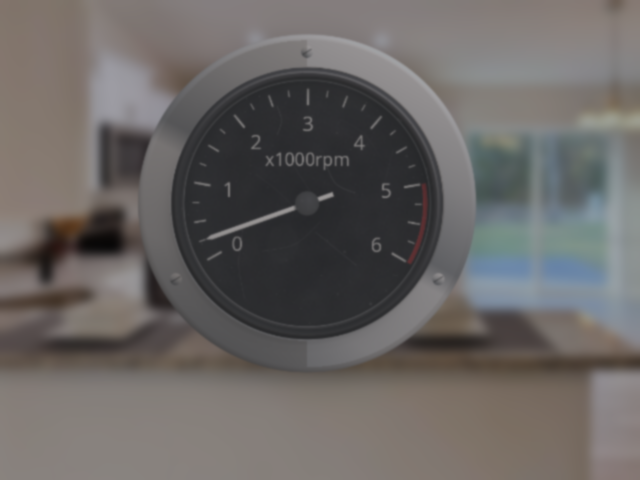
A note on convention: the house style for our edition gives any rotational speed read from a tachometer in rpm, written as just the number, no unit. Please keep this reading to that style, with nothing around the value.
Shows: 250
